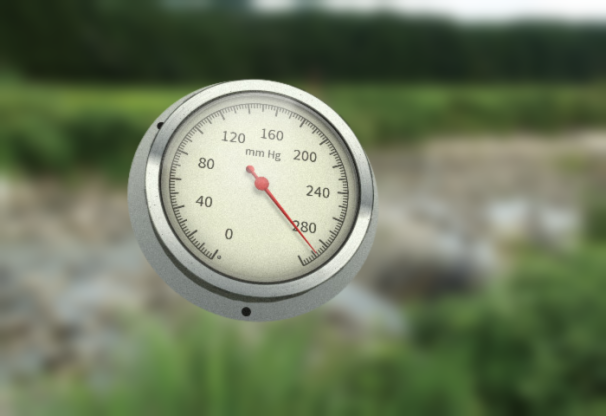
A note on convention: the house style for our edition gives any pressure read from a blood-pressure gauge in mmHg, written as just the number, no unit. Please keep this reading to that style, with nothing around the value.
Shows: 290
